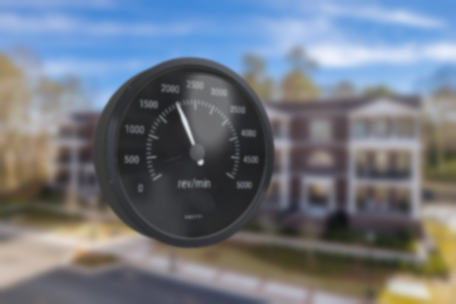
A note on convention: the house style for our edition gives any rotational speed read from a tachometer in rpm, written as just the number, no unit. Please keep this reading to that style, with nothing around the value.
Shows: 2000
